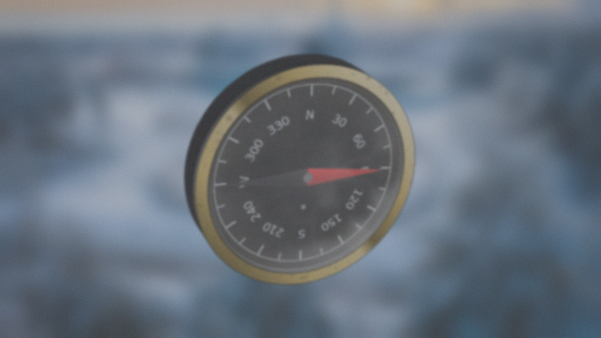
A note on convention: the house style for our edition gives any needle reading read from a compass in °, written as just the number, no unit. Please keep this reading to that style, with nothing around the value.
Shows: 90
